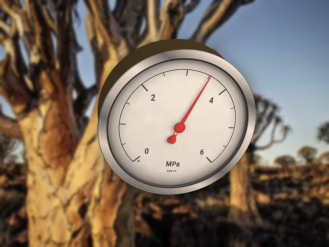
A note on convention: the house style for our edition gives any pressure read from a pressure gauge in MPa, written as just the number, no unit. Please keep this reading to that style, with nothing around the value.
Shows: 3.5
